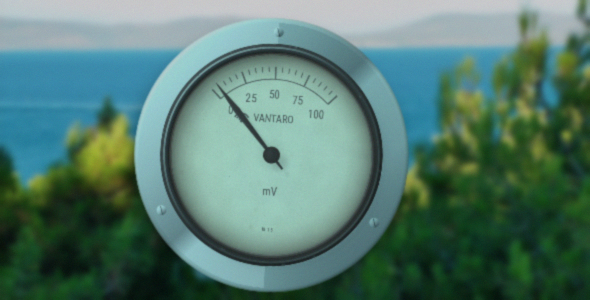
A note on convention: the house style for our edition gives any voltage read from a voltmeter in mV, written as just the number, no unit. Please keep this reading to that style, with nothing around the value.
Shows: 5
